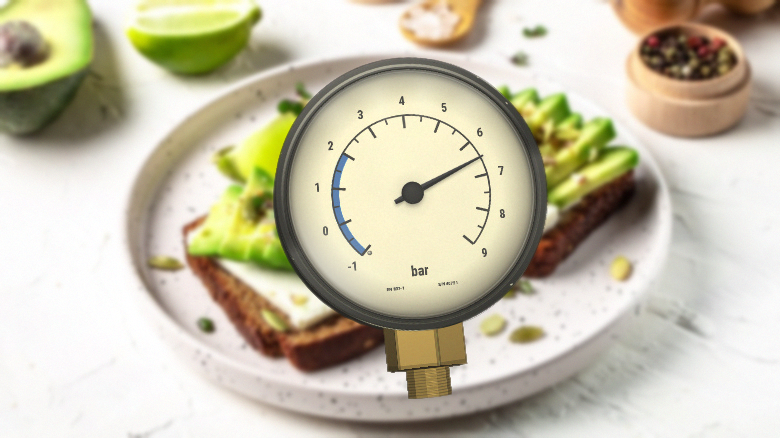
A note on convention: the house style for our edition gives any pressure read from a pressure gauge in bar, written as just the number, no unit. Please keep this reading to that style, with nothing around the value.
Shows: 6.5
